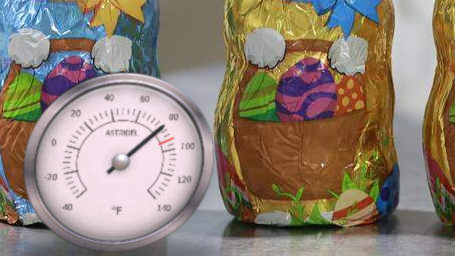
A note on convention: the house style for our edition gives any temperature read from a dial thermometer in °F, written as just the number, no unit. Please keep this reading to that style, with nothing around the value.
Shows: 80
